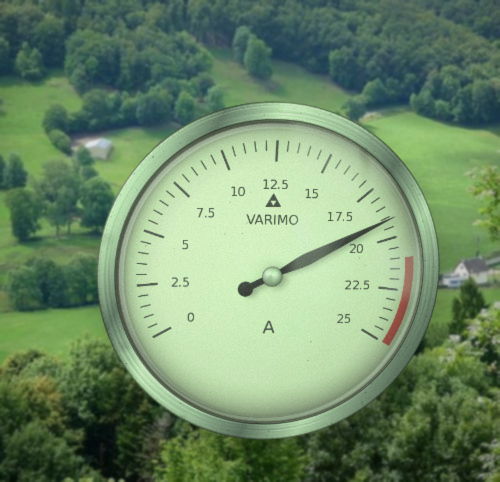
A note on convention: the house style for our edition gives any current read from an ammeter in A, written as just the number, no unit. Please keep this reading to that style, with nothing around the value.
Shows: 19
